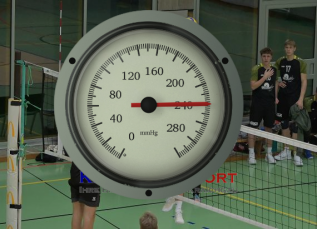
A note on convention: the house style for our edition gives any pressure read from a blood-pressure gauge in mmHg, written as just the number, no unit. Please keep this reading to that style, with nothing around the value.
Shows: 240
